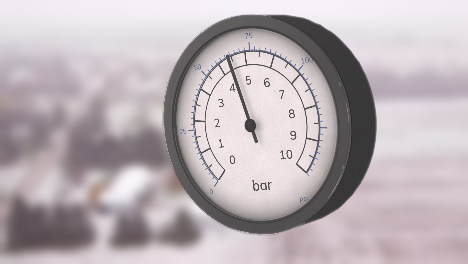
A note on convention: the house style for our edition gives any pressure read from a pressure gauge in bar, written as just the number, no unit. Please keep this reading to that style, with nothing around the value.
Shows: 4.5
